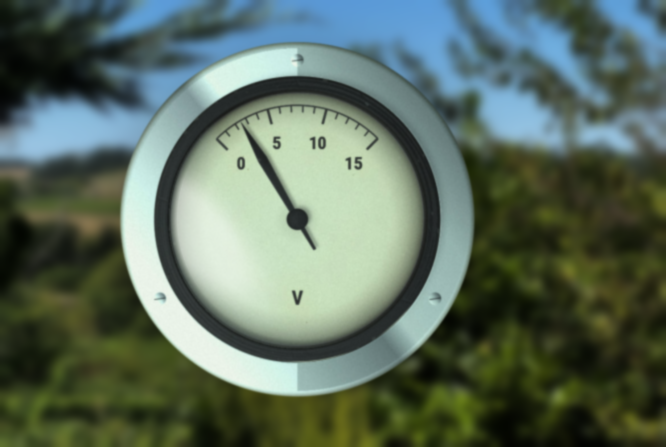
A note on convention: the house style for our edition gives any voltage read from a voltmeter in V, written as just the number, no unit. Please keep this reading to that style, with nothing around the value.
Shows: 2.5
